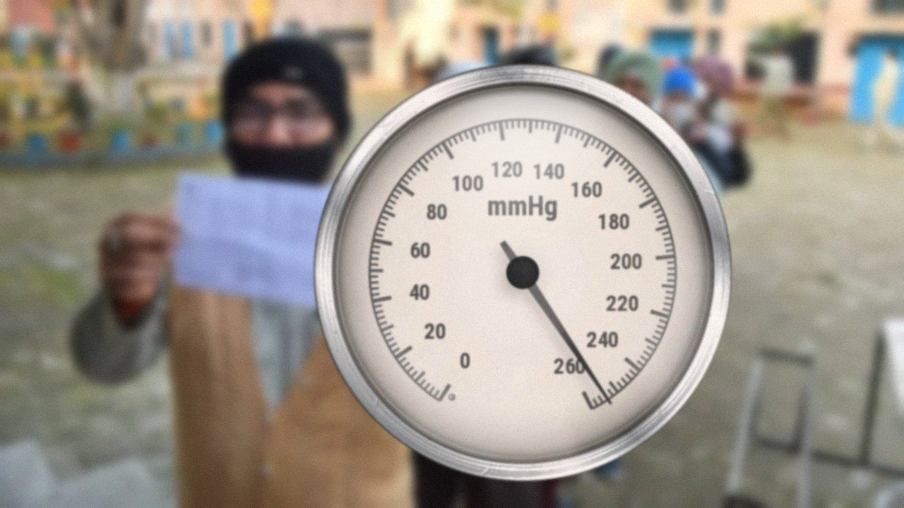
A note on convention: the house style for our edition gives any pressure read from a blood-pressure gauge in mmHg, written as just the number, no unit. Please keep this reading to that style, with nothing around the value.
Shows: 254
